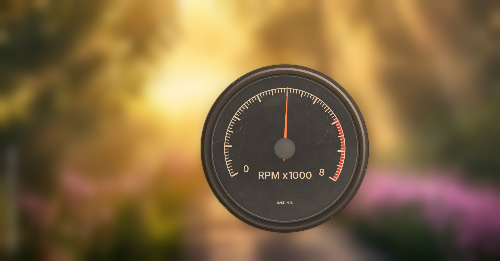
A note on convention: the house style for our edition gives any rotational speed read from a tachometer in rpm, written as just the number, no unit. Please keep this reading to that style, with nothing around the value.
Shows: 4000
